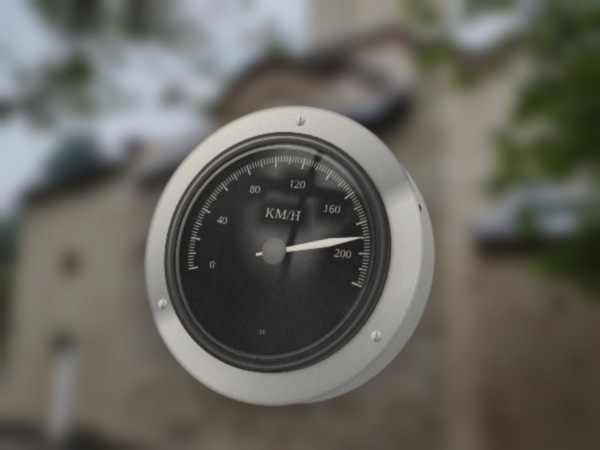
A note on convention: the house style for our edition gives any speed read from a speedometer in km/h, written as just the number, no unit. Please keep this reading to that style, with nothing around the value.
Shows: 190
